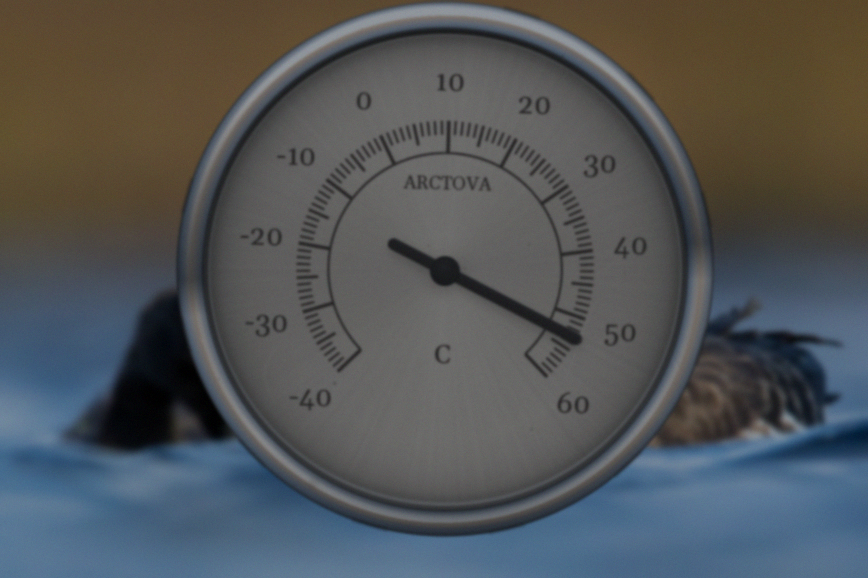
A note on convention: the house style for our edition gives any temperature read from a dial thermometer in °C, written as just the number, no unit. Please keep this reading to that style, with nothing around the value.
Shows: 53
